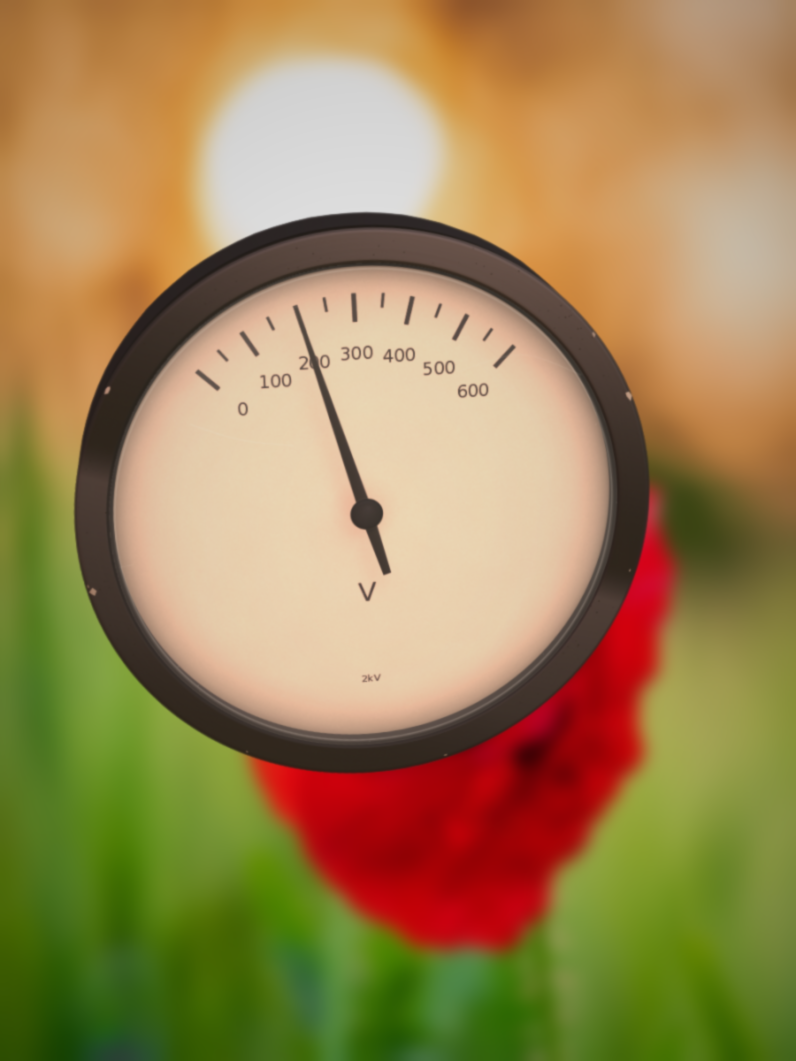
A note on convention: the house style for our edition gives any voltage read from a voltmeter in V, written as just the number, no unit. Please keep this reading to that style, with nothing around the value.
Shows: 200
